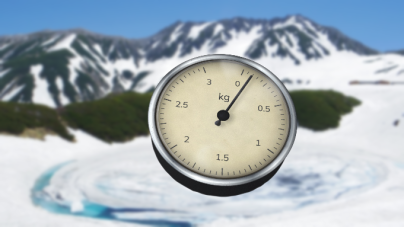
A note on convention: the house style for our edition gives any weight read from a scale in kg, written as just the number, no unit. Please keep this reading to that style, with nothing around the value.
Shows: 0.1
